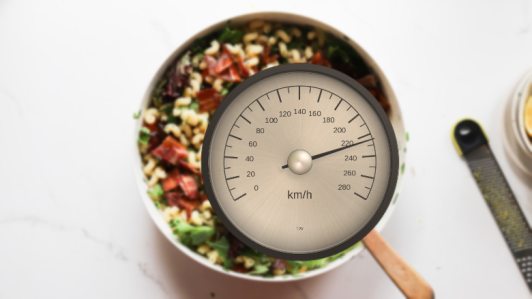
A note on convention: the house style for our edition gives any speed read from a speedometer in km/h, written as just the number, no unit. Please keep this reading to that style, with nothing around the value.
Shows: 225
